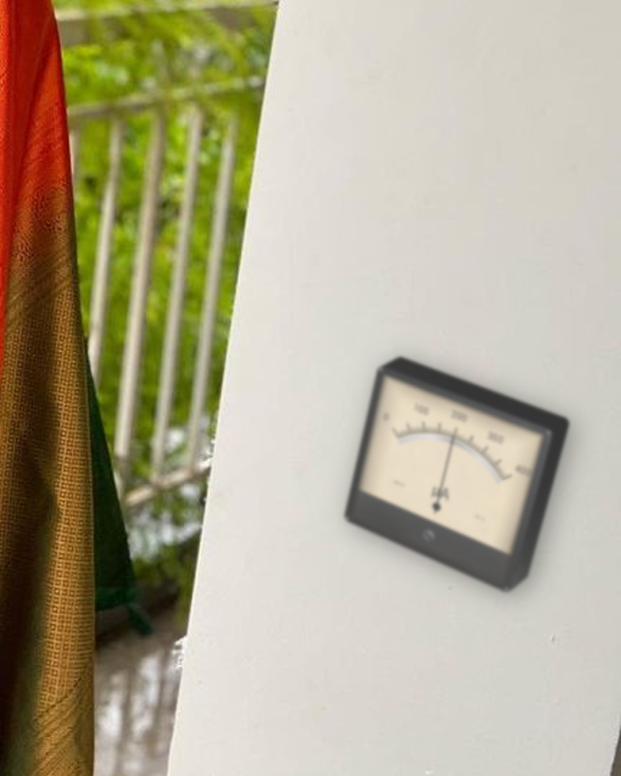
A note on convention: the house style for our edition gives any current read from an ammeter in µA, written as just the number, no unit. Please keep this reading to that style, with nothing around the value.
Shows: 200
